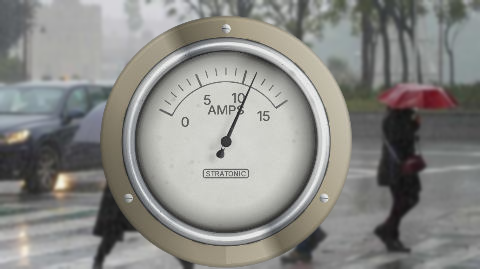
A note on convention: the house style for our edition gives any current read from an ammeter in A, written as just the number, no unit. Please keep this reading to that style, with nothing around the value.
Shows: 11
